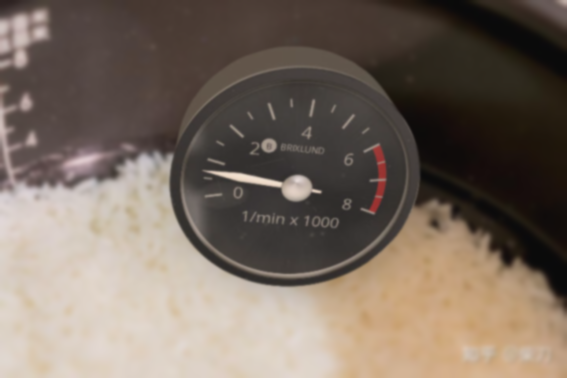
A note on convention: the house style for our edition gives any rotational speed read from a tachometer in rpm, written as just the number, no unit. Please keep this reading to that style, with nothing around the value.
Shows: 750
